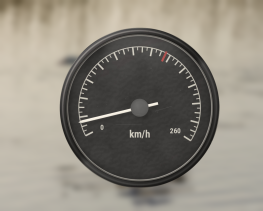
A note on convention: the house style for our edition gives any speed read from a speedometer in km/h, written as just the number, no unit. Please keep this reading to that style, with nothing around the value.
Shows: 15
